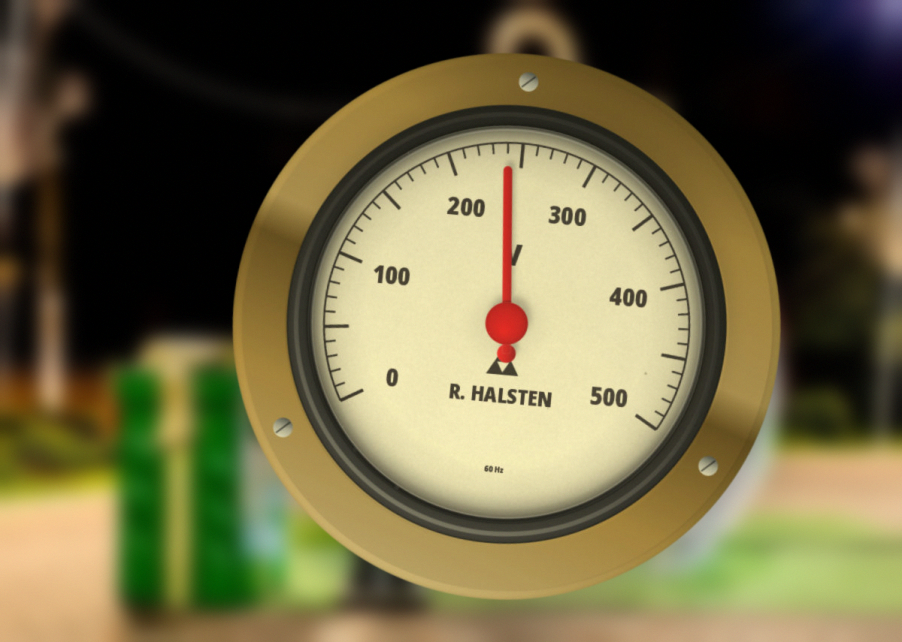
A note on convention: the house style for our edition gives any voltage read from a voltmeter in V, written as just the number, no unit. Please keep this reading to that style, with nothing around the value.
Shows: 240
